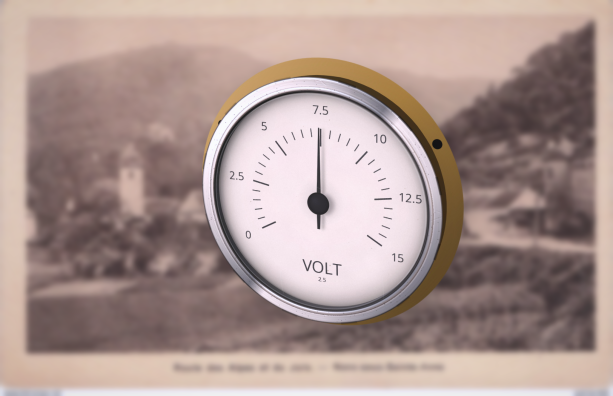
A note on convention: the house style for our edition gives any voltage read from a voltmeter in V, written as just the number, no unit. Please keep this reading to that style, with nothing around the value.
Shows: 7.5
